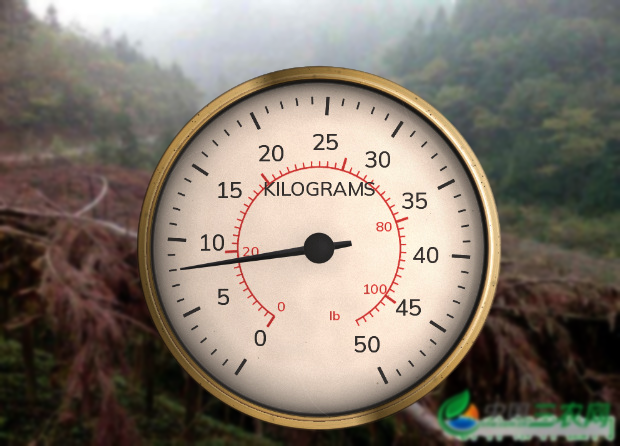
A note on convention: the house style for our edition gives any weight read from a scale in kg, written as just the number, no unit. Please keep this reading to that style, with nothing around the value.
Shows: 8
